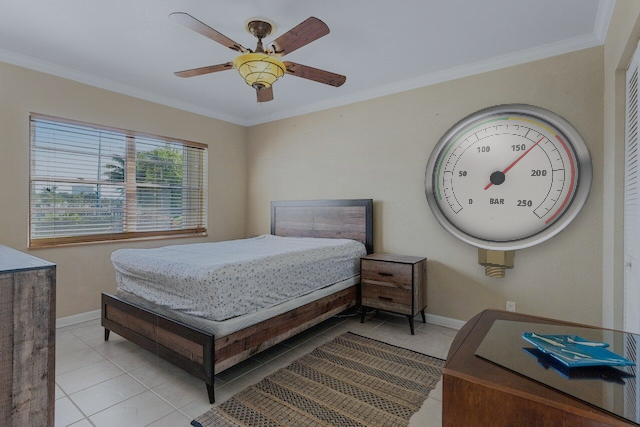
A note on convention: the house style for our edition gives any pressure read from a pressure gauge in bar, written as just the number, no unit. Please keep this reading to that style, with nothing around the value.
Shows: 165
